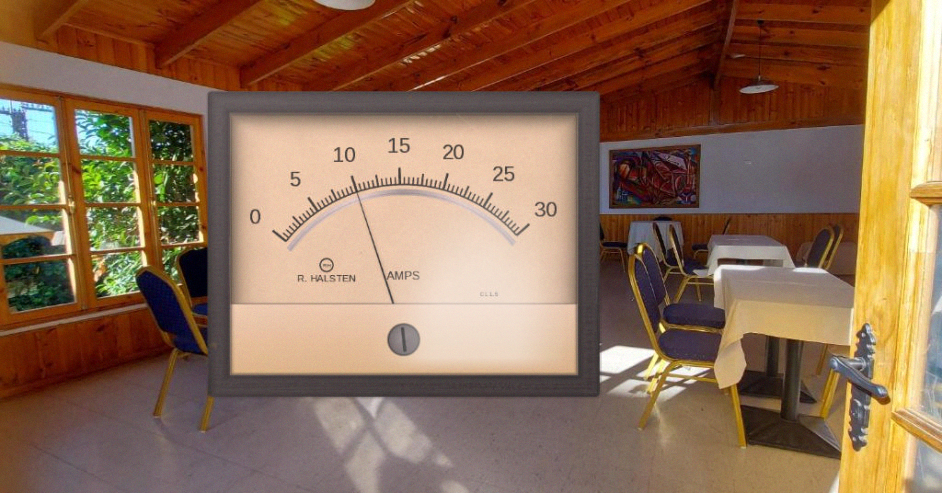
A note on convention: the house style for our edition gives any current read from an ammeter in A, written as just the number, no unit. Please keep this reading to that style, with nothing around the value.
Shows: 10
